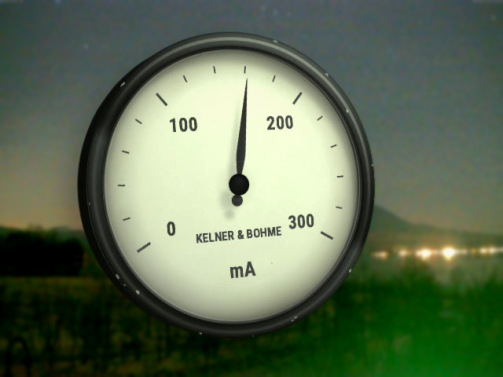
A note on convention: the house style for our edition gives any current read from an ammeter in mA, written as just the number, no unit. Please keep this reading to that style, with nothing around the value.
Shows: 160
